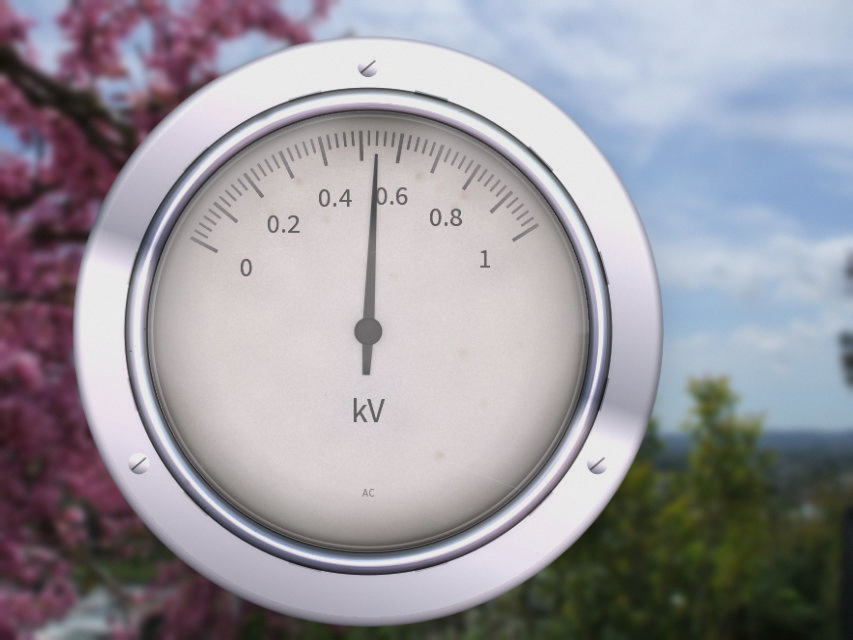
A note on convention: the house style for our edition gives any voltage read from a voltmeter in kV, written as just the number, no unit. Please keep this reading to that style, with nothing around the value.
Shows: 0.54
